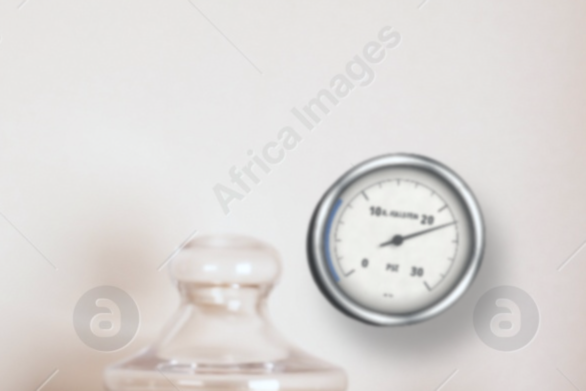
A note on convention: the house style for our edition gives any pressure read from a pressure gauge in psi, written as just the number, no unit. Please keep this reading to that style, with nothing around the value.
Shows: 22
